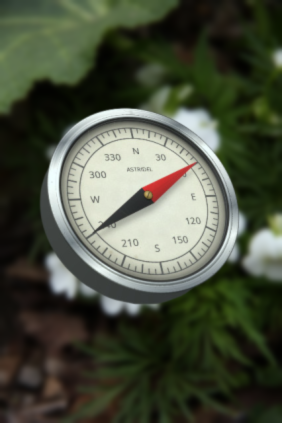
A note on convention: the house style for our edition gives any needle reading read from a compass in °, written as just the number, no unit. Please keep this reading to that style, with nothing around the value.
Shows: 60
